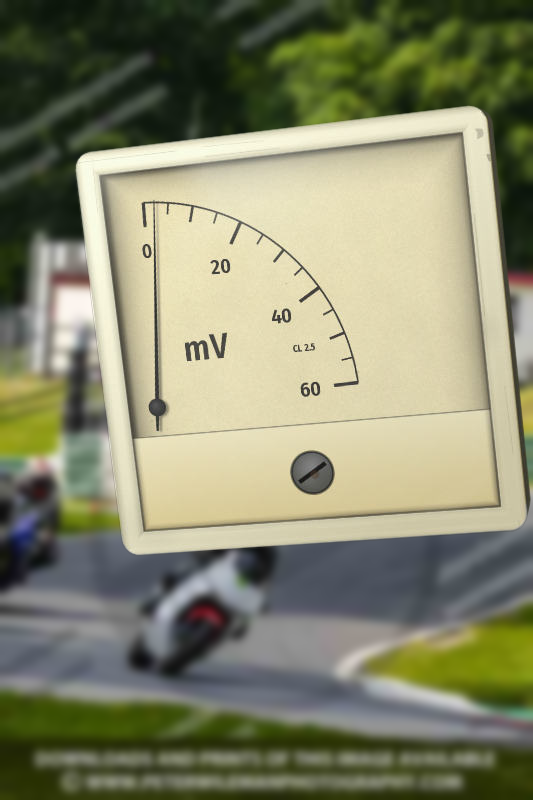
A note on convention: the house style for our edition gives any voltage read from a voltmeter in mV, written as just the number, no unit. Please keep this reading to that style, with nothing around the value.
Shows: 2.5
